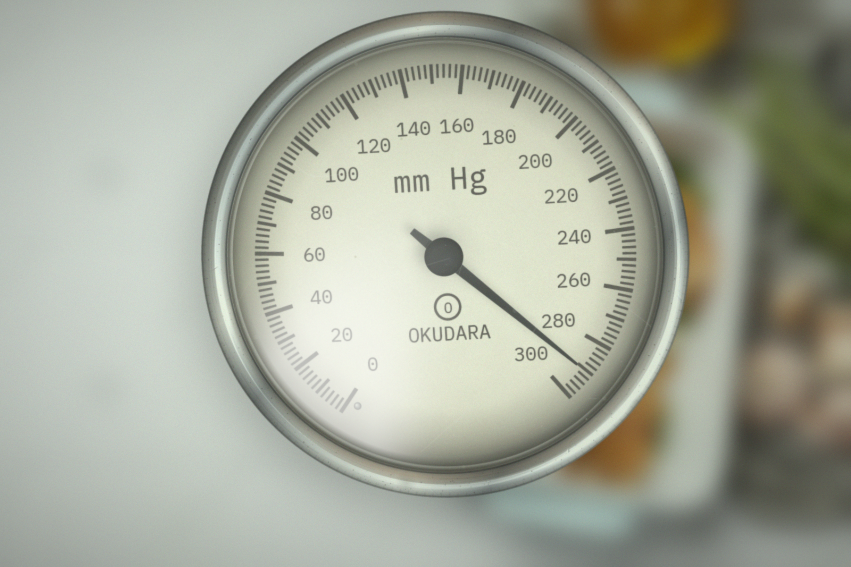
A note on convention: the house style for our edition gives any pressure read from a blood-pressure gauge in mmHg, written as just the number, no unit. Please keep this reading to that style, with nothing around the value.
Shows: 290
